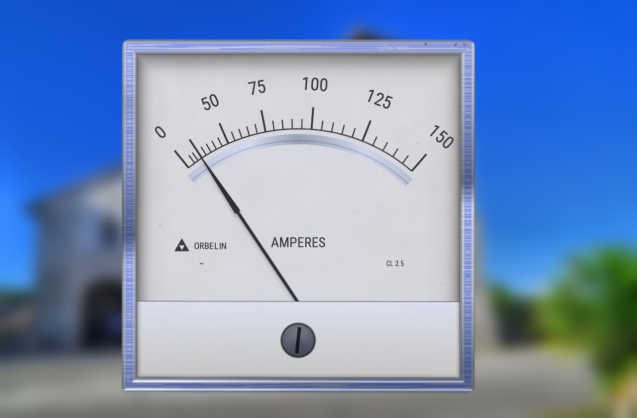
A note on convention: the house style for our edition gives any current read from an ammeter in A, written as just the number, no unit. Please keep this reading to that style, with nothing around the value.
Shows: 25
